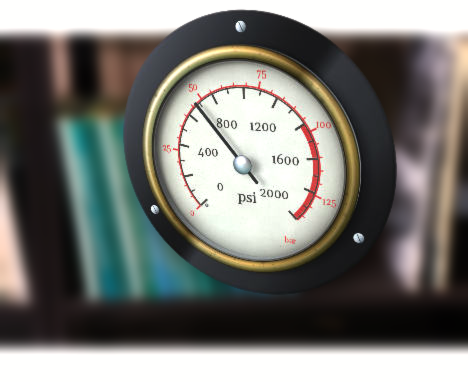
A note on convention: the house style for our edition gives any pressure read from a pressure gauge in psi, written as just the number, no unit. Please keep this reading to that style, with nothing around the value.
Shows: 700
